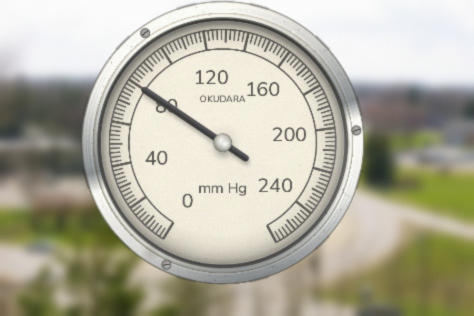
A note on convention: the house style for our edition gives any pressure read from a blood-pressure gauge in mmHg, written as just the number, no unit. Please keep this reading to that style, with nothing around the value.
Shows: 80
